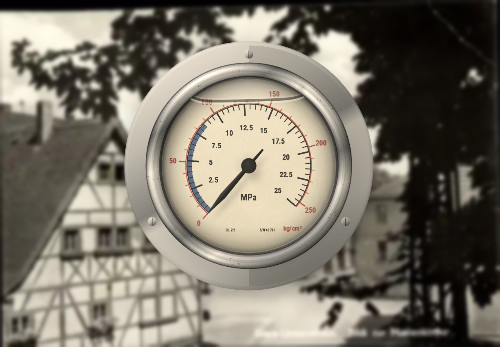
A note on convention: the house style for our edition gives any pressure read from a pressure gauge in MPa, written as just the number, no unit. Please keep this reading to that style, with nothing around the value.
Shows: 0
